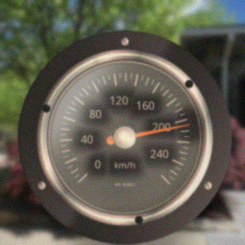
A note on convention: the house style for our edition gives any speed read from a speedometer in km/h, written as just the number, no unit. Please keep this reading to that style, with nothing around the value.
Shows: 205
